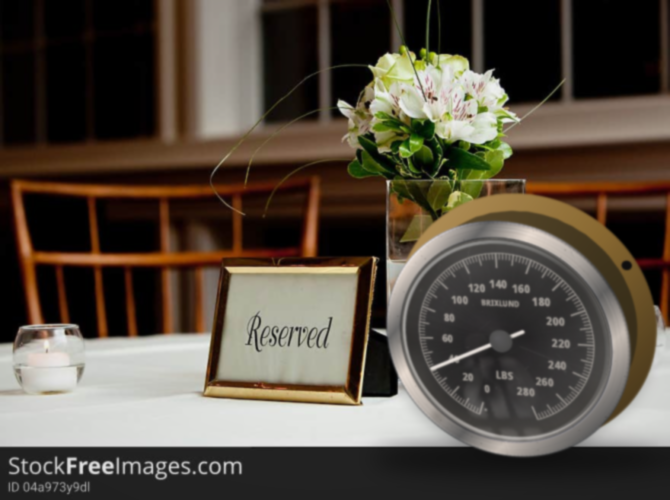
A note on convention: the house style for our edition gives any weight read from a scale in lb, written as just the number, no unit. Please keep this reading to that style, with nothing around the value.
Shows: 40
